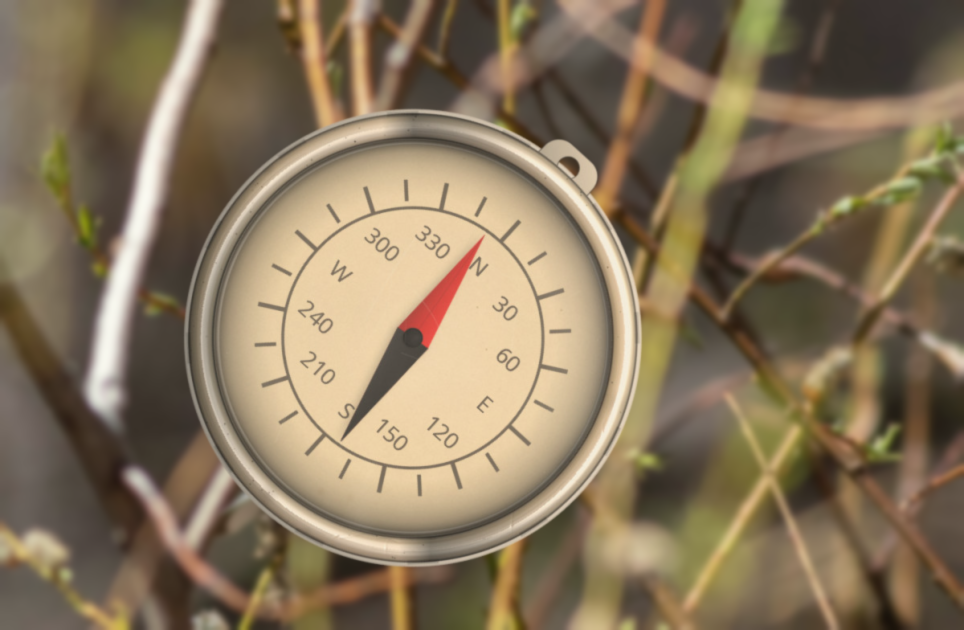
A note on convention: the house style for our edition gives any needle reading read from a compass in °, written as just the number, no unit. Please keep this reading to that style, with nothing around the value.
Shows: 352.5
